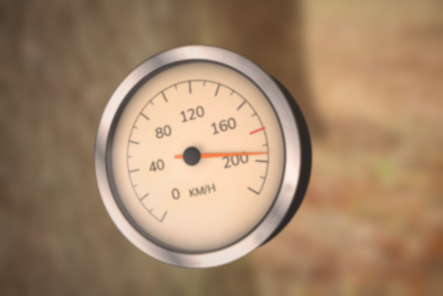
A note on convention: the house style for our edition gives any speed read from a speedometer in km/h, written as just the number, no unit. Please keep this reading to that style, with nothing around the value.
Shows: 195
